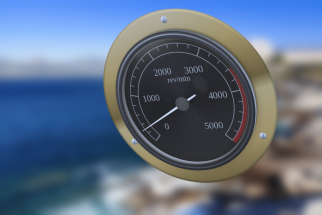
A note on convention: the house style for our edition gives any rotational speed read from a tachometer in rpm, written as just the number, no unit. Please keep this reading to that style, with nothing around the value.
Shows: 300
